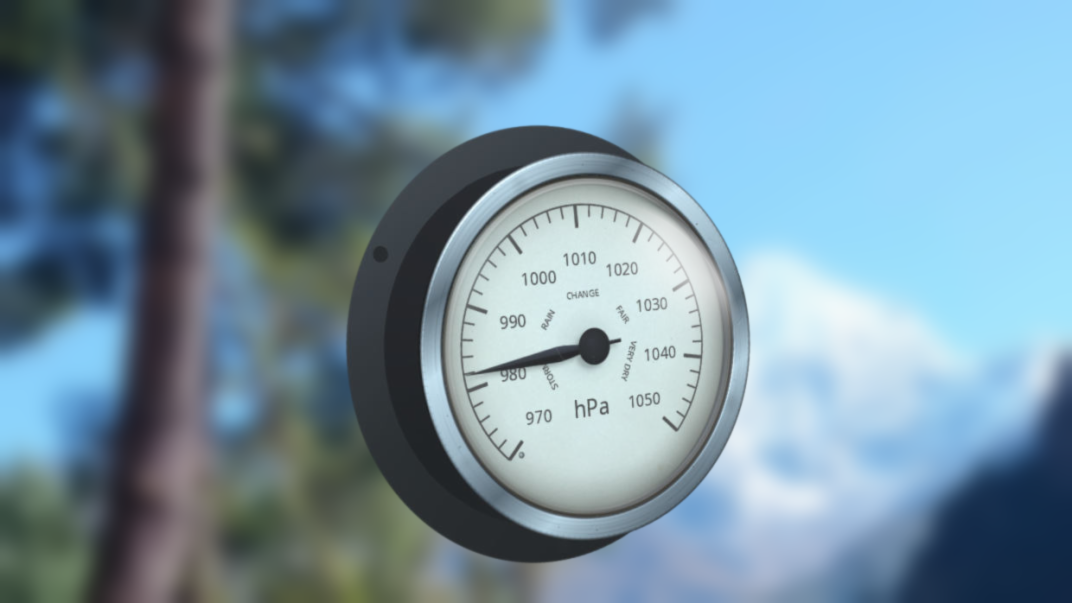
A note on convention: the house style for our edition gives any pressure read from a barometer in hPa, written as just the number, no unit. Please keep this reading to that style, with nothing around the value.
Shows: 982
